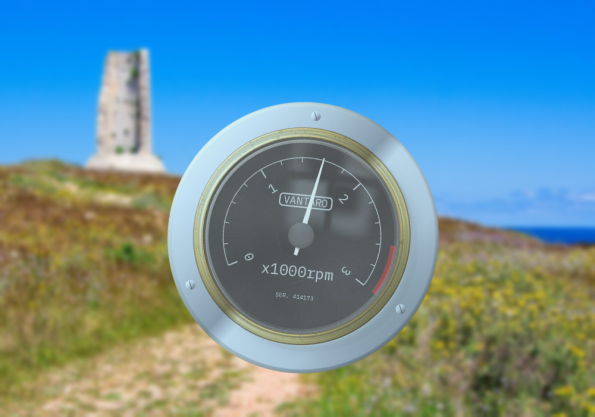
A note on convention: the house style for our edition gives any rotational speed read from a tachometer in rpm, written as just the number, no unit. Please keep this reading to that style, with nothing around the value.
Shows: 1600
